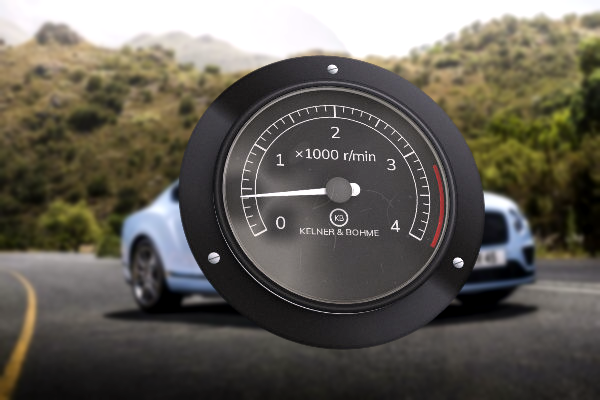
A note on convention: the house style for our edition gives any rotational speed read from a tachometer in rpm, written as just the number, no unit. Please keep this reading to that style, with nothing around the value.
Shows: 400
